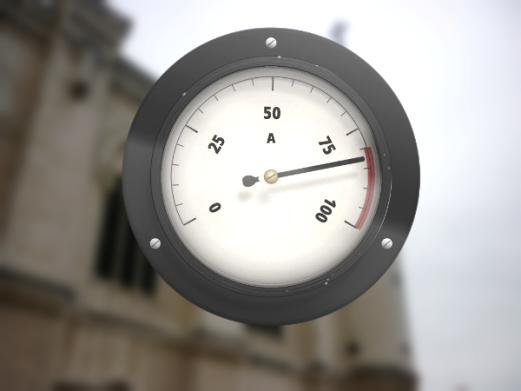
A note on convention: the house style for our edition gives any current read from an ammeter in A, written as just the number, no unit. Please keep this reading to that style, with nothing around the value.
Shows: 82.5
